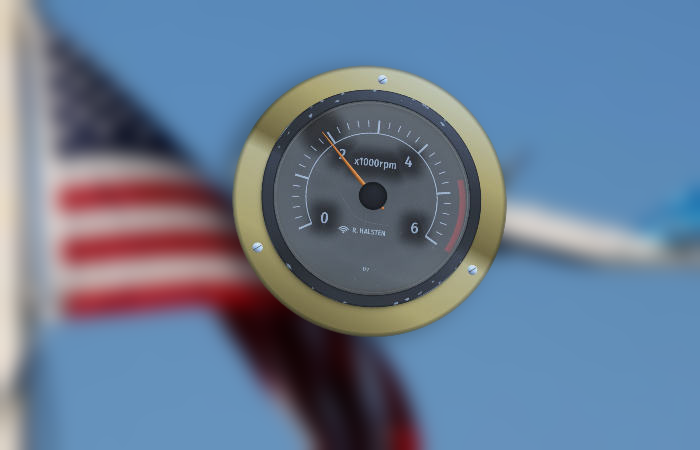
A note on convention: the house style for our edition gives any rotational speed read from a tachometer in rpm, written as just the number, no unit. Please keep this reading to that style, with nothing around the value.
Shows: 1900
